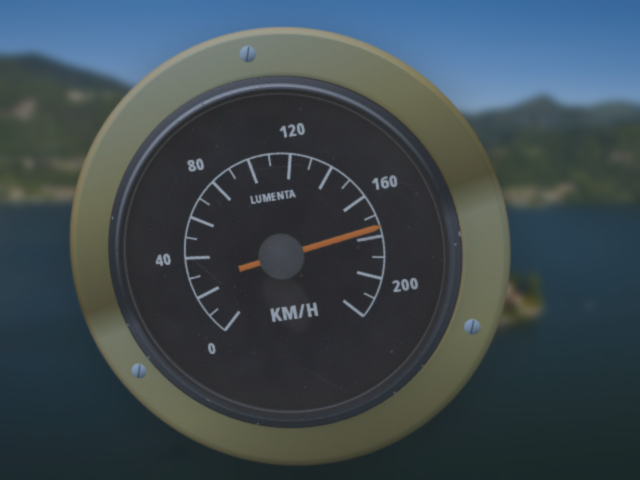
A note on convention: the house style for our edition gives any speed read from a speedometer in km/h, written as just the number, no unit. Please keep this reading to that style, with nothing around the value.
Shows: 175
